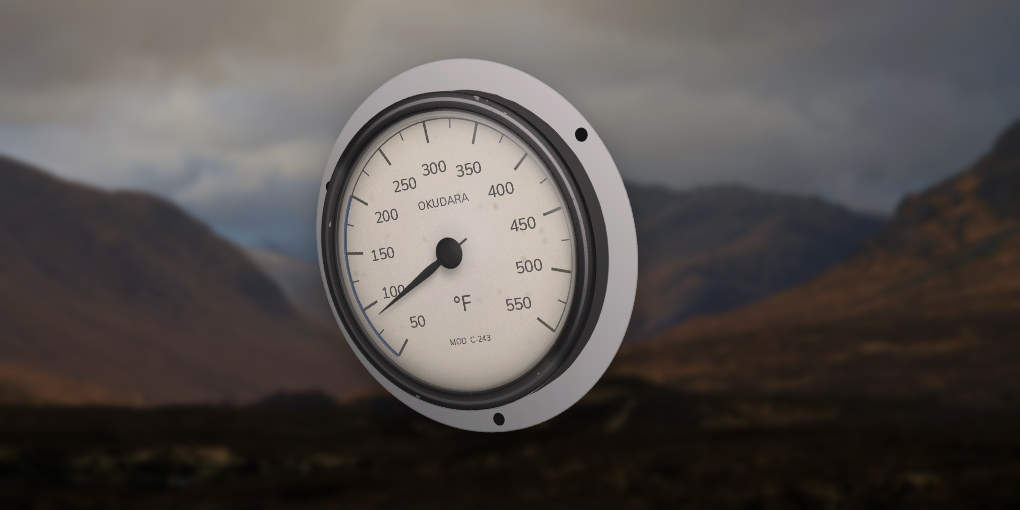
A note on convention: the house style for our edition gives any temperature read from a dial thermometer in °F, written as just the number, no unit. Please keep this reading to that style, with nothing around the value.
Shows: 87.5
